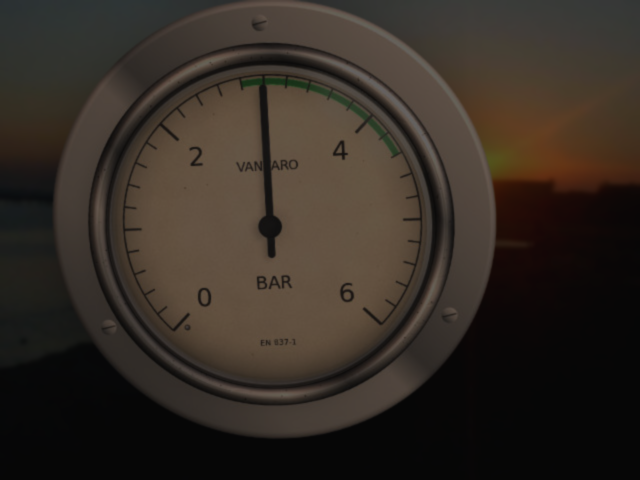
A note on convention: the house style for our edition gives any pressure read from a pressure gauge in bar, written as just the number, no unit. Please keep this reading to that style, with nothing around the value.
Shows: 3
